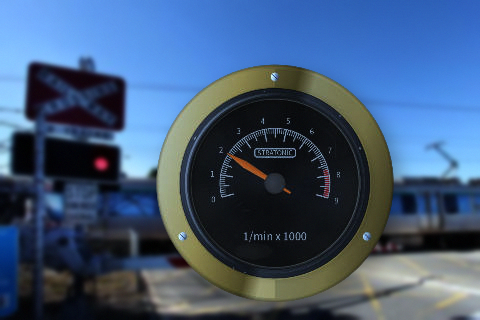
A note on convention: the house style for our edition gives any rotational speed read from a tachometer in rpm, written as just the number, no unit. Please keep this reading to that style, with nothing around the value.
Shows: 2000
